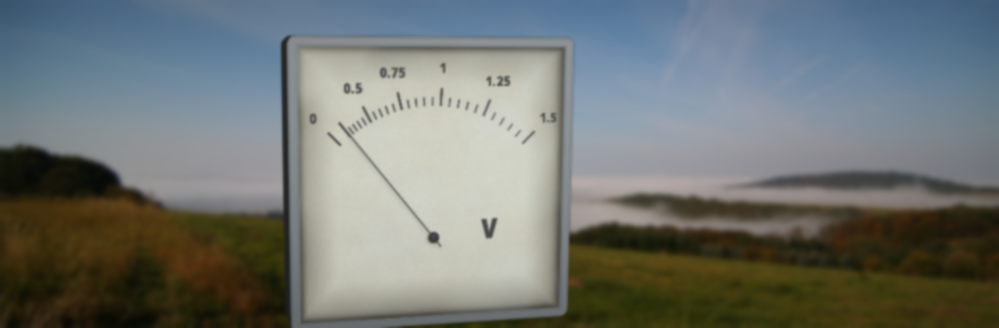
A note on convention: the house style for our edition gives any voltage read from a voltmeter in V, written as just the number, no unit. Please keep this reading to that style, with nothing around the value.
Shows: 0.25
